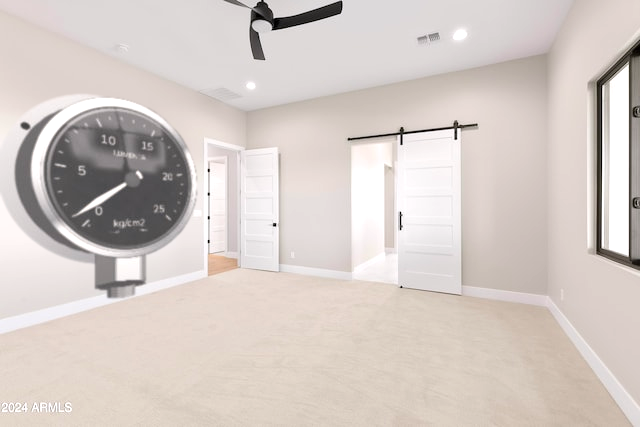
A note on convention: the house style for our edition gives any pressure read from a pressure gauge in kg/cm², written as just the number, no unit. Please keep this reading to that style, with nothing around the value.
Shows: 1
